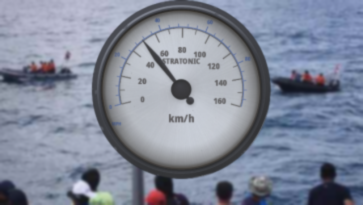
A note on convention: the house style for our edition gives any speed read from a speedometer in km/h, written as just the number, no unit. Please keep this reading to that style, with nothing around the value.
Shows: 50
